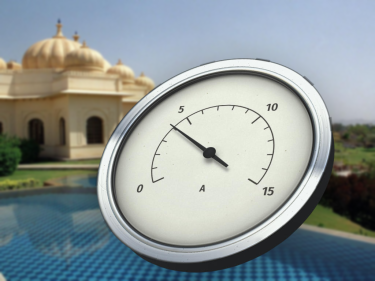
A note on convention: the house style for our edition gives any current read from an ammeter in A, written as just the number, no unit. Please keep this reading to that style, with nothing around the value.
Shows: 4
